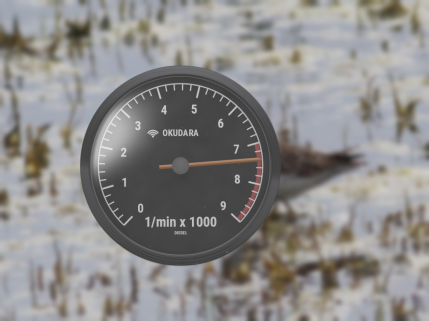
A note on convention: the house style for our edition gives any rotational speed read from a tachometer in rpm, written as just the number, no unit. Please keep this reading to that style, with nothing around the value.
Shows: 7400
